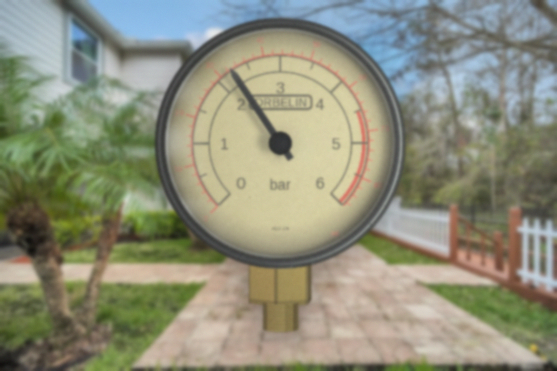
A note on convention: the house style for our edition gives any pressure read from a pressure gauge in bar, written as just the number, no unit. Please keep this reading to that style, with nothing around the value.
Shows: 2.25
